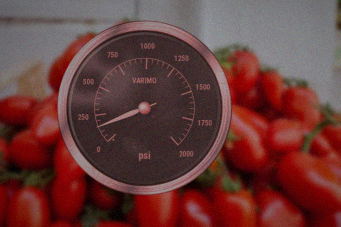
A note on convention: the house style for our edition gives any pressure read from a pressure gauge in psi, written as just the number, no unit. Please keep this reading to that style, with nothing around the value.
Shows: 150
